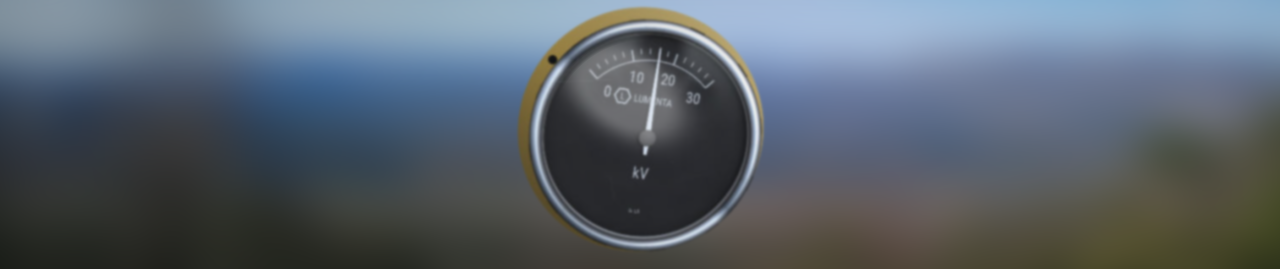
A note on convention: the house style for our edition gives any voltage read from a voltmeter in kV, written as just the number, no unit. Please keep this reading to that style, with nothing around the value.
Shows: 16
